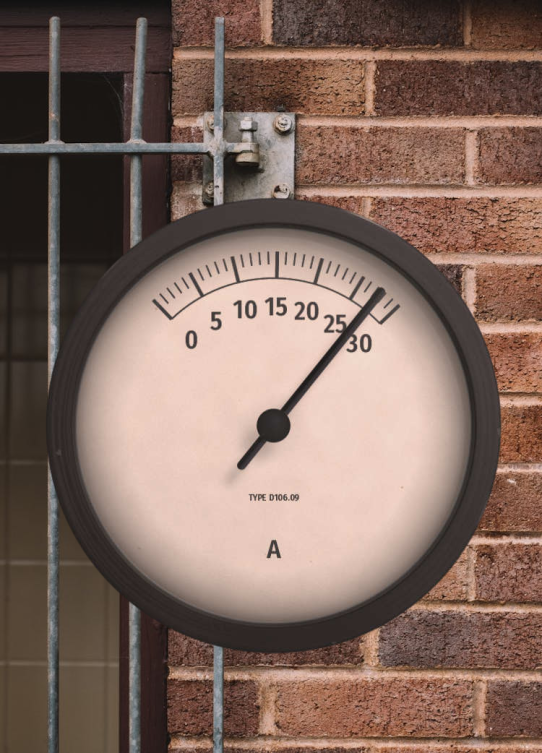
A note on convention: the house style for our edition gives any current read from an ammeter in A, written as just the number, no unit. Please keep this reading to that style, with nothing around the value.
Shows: 27.5
